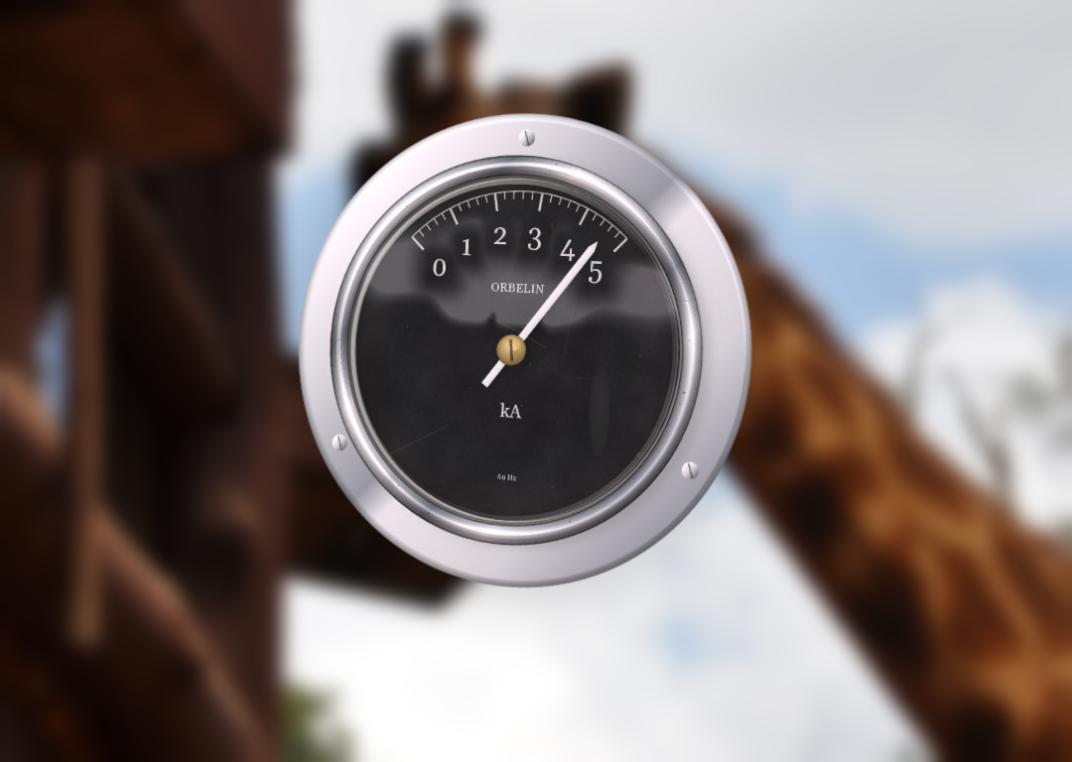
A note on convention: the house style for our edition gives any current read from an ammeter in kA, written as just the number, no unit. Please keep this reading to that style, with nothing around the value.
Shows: 4.6
